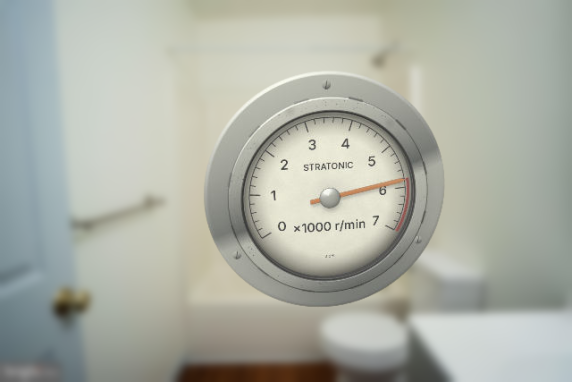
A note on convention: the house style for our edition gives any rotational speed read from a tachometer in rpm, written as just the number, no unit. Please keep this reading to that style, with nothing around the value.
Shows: 5800
